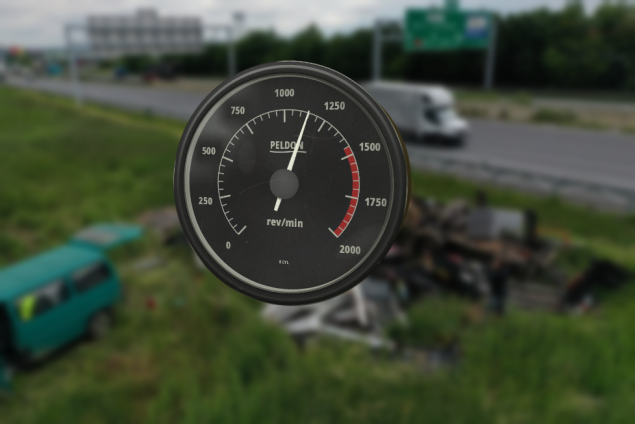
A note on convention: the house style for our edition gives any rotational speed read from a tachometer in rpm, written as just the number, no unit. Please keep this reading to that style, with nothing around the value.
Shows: 1150
